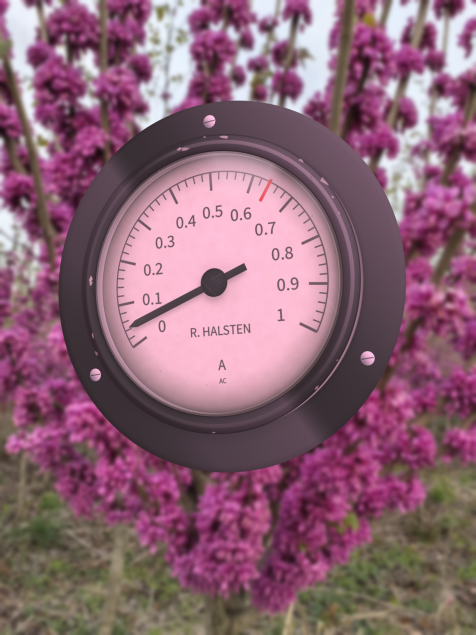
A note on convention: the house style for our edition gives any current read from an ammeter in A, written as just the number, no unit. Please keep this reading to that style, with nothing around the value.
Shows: 0.04
